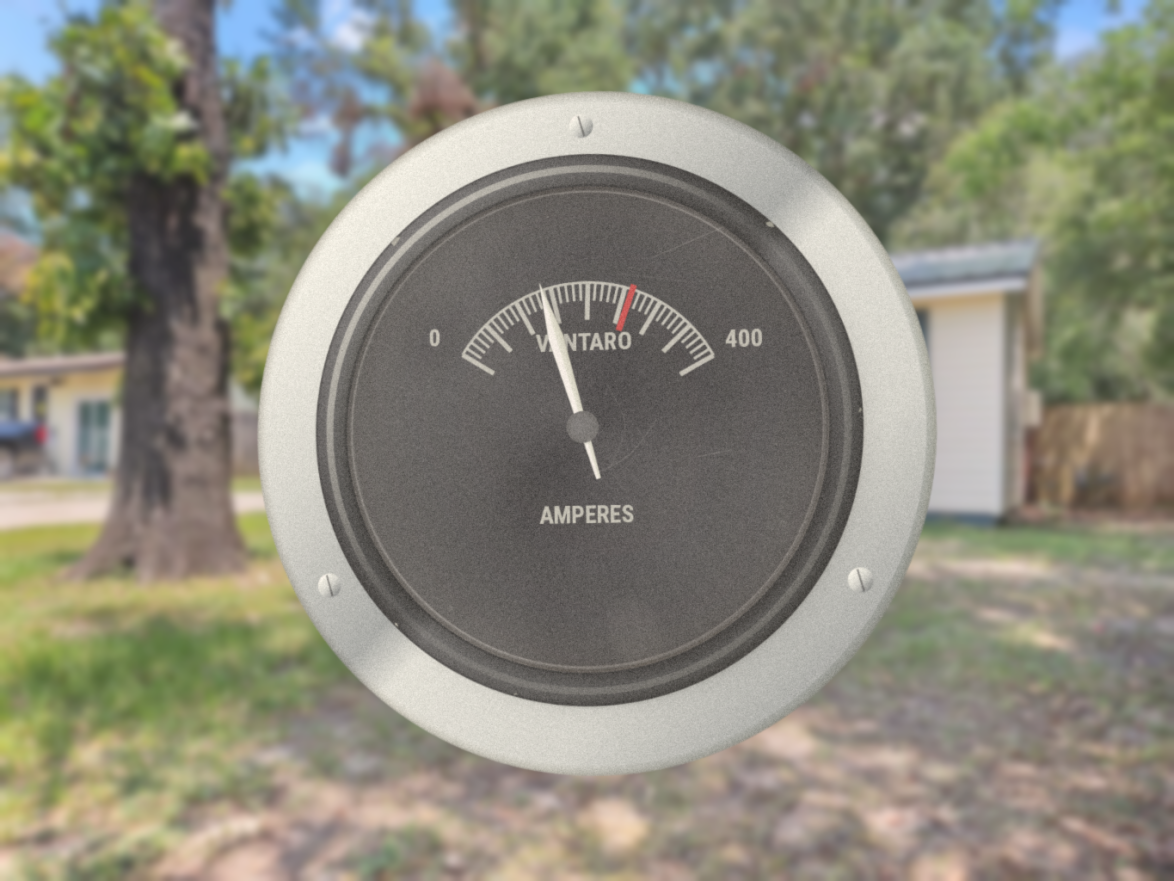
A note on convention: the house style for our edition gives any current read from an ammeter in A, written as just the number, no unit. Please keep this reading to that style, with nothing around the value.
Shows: 140
